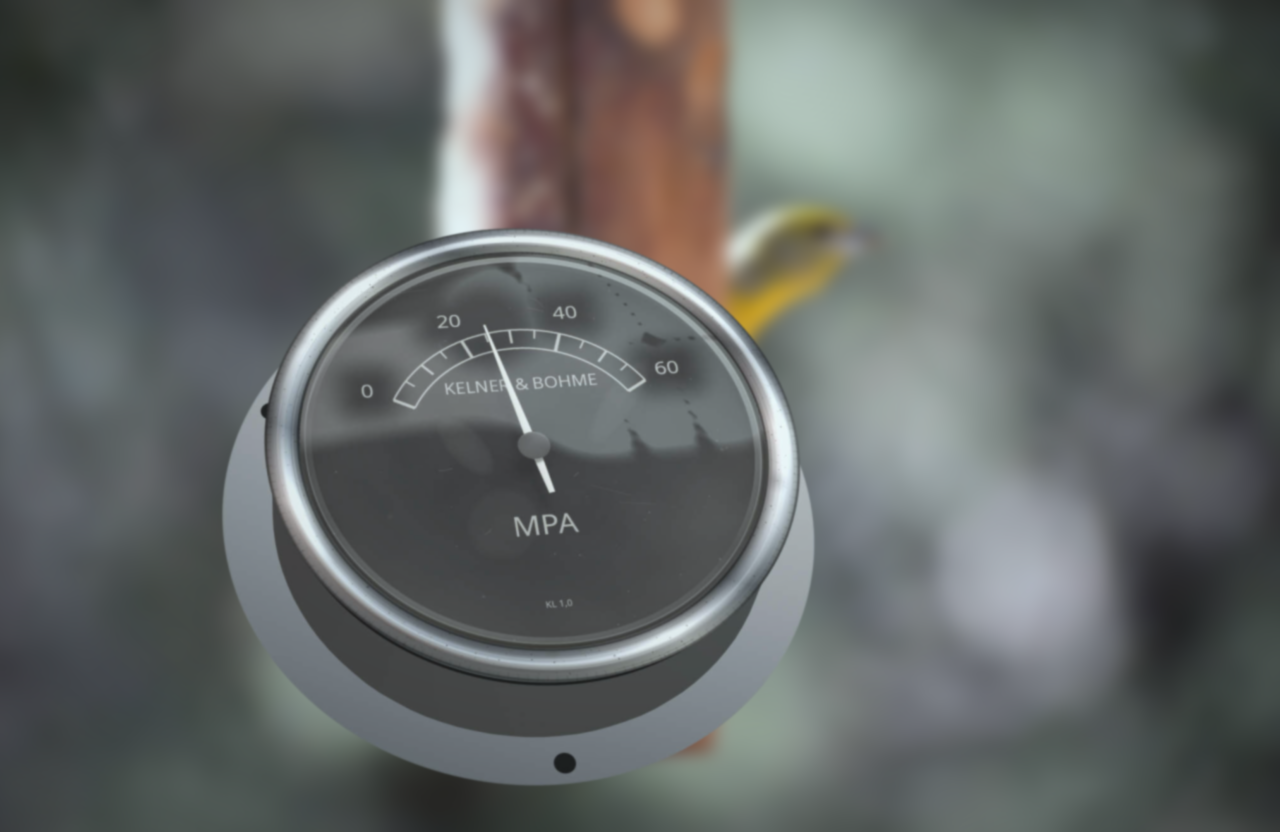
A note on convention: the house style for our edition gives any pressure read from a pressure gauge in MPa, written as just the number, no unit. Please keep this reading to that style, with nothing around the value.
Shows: 25
